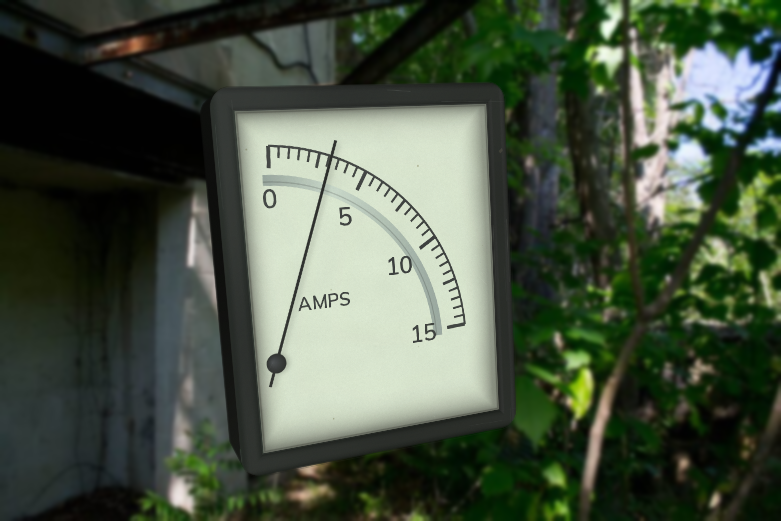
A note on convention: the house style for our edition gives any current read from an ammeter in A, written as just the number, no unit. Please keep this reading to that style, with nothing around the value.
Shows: 3
